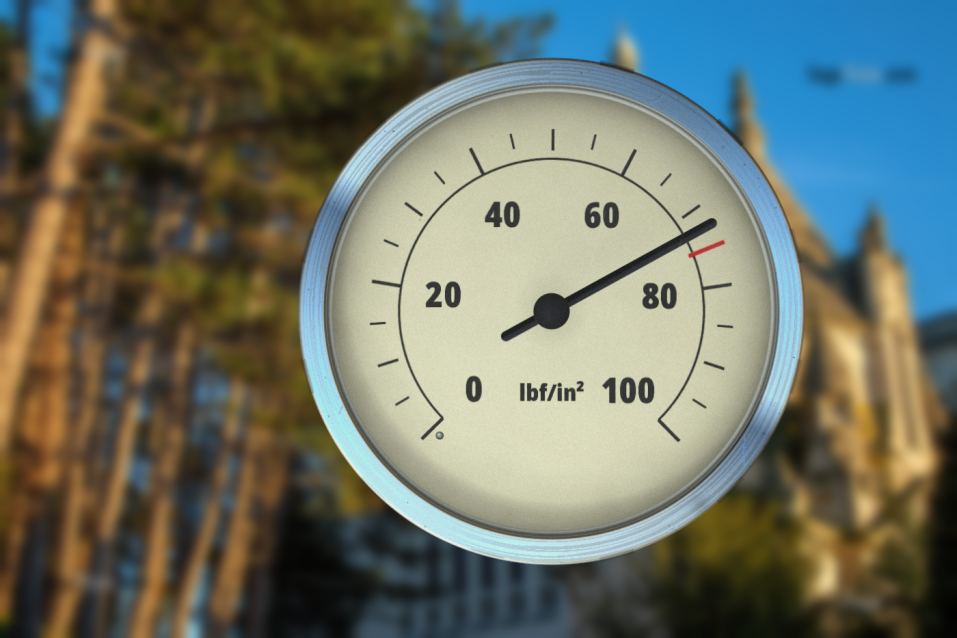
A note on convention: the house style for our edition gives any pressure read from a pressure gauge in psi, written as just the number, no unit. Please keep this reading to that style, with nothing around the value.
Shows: 72.5
